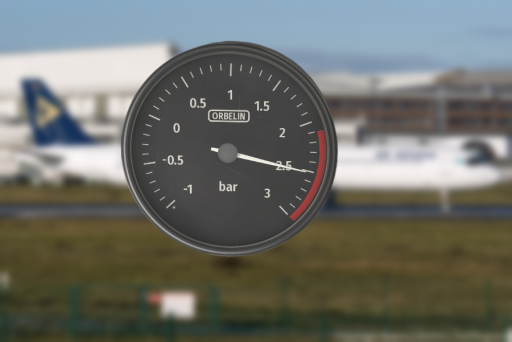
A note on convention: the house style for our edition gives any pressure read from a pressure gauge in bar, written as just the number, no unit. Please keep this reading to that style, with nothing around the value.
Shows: 2.5
